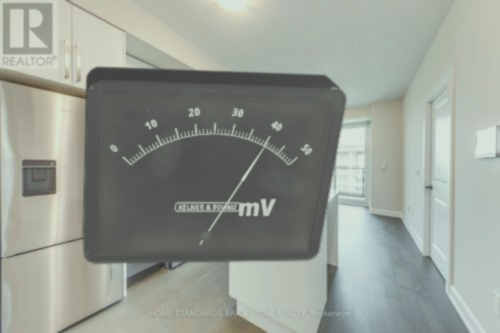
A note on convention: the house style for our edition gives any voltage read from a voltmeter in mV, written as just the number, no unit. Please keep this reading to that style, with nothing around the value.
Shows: 40
